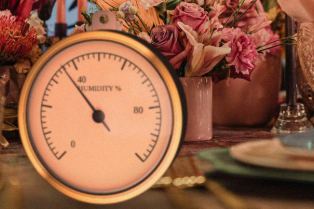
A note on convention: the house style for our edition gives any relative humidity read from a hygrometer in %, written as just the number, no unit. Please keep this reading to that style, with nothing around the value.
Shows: 36
